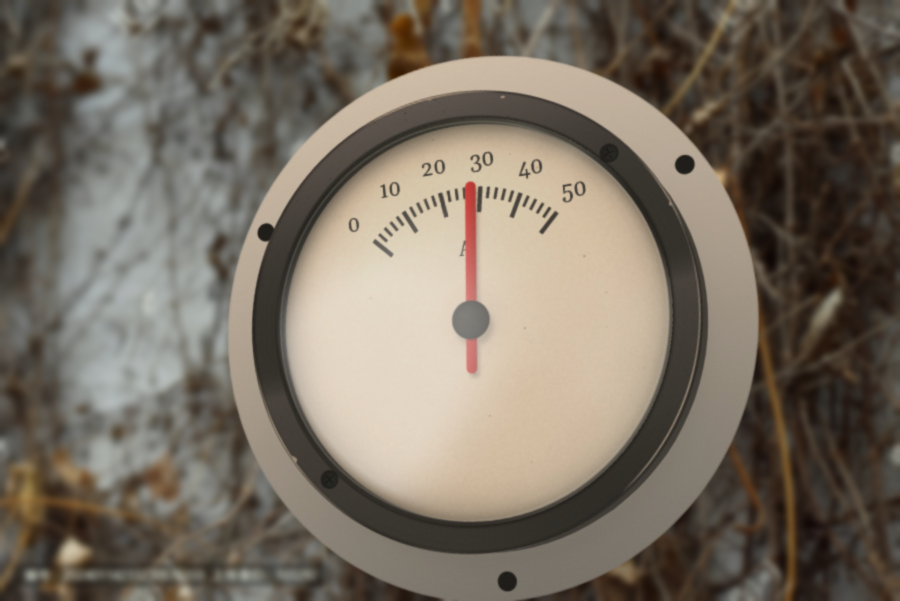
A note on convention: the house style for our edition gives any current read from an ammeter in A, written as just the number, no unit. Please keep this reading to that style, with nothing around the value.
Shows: 28
